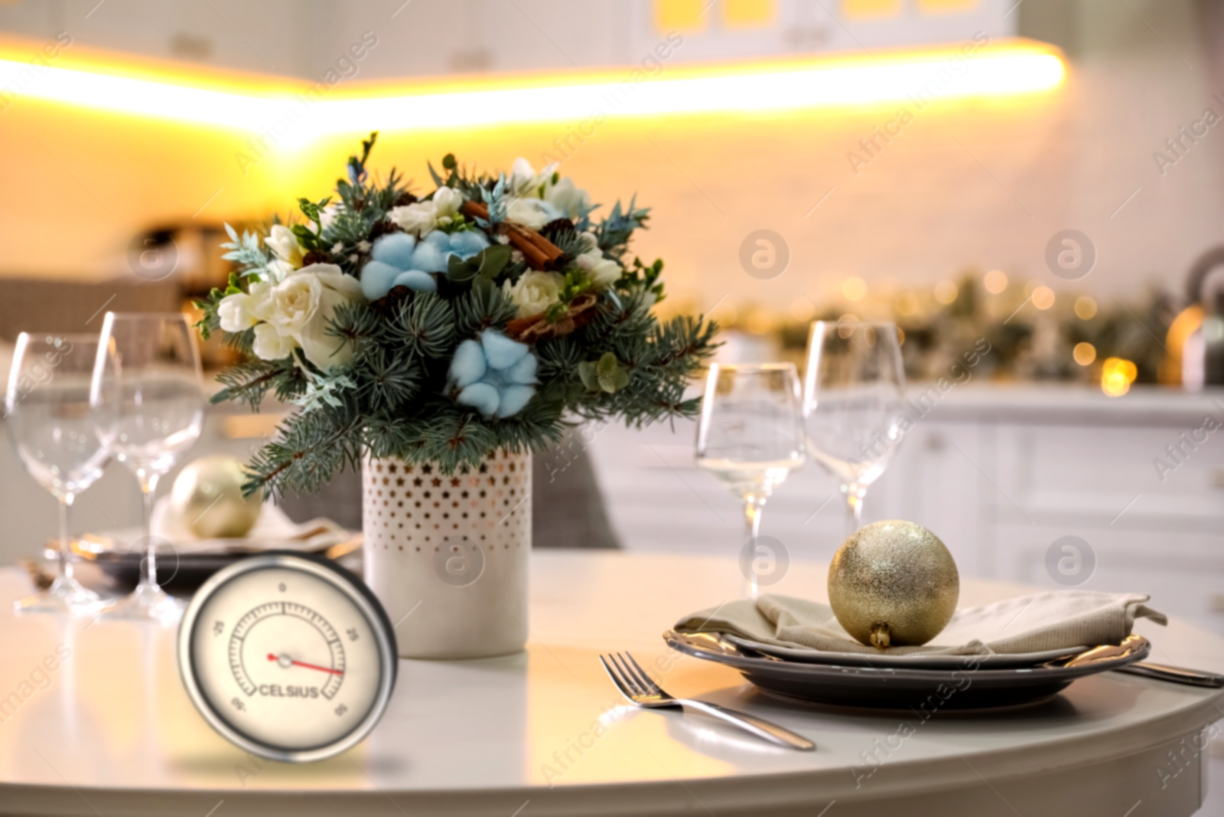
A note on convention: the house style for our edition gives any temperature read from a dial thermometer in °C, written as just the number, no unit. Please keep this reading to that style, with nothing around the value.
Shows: 37.5
